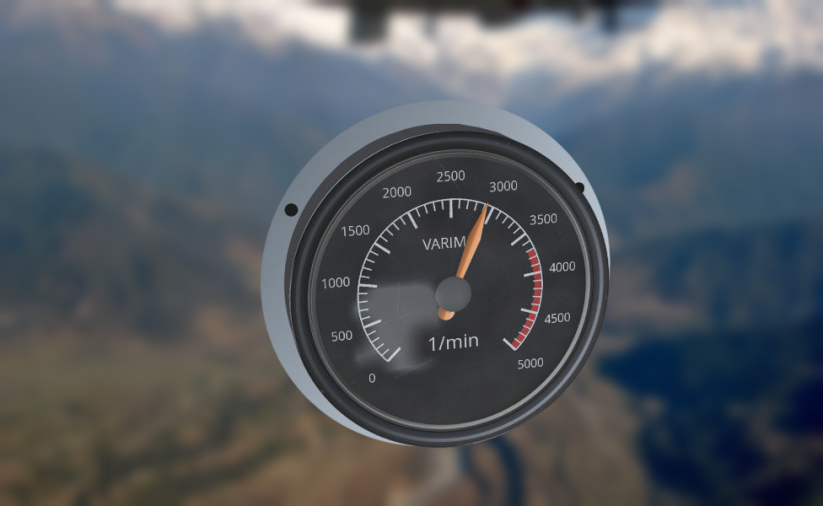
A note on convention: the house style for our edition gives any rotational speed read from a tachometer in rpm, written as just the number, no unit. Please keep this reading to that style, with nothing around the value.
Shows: 2900
